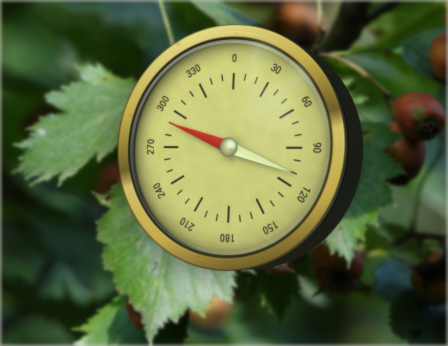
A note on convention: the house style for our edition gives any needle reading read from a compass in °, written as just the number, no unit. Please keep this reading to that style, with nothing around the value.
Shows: 290
